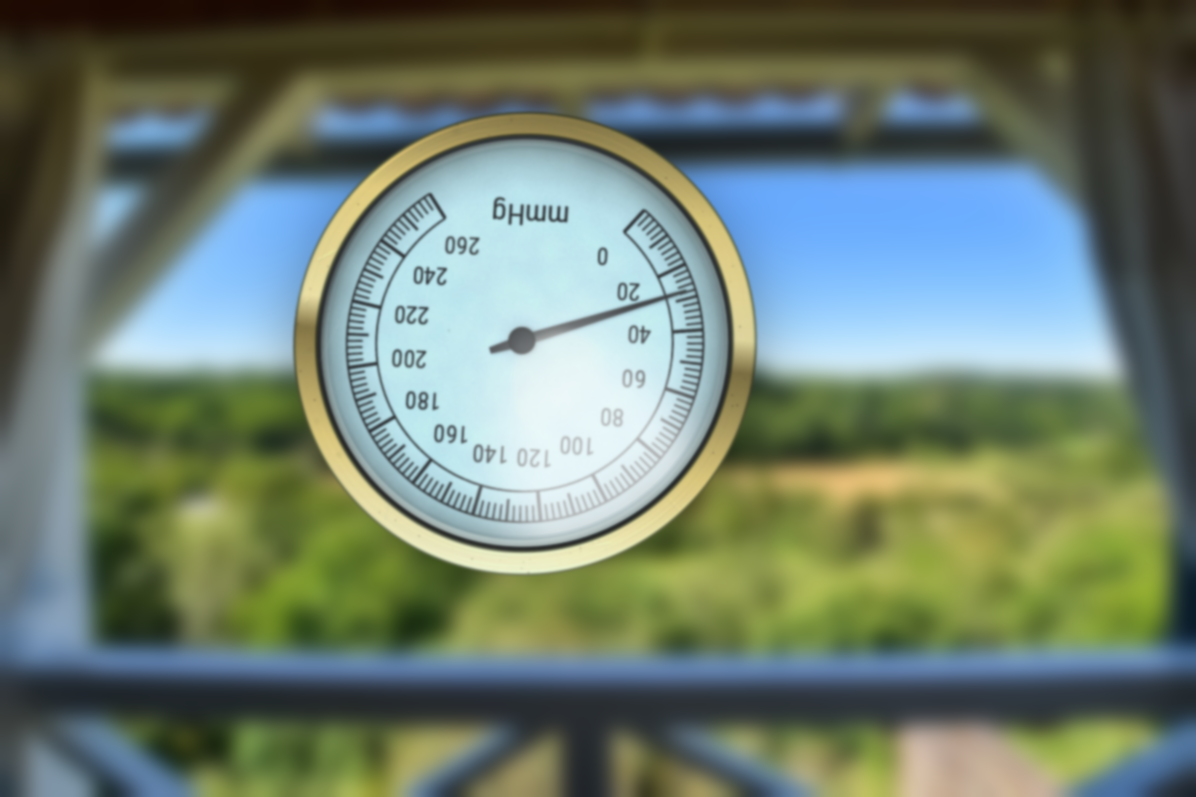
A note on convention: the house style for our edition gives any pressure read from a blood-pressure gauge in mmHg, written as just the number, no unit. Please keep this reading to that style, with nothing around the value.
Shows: 28
